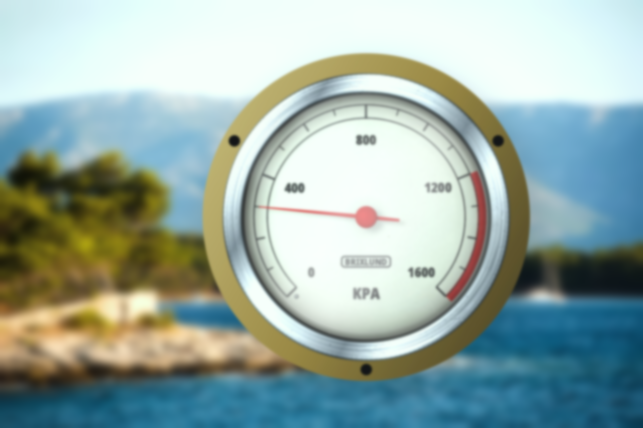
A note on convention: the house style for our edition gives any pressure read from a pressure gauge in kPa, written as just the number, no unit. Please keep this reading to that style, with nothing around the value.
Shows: 300
